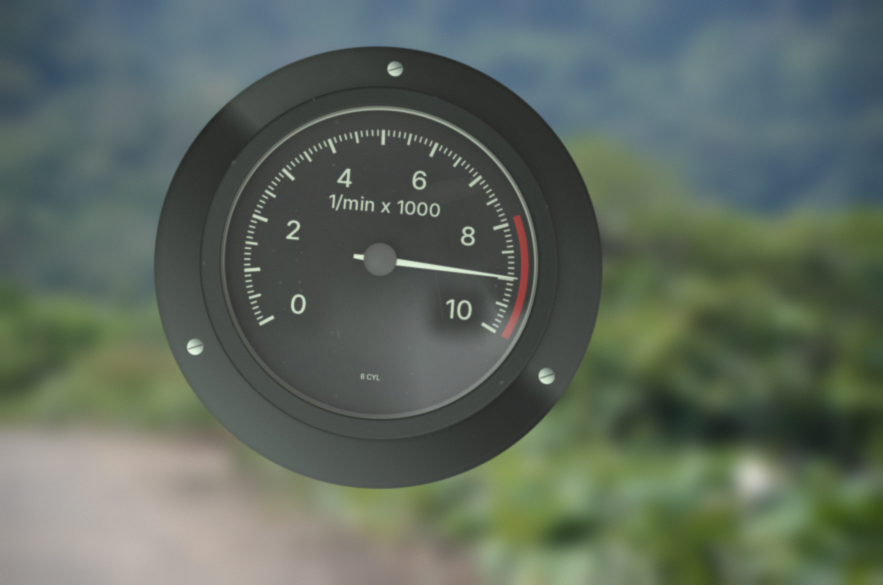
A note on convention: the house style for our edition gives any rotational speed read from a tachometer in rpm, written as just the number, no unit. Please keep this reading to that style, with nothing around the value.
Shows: 9000
